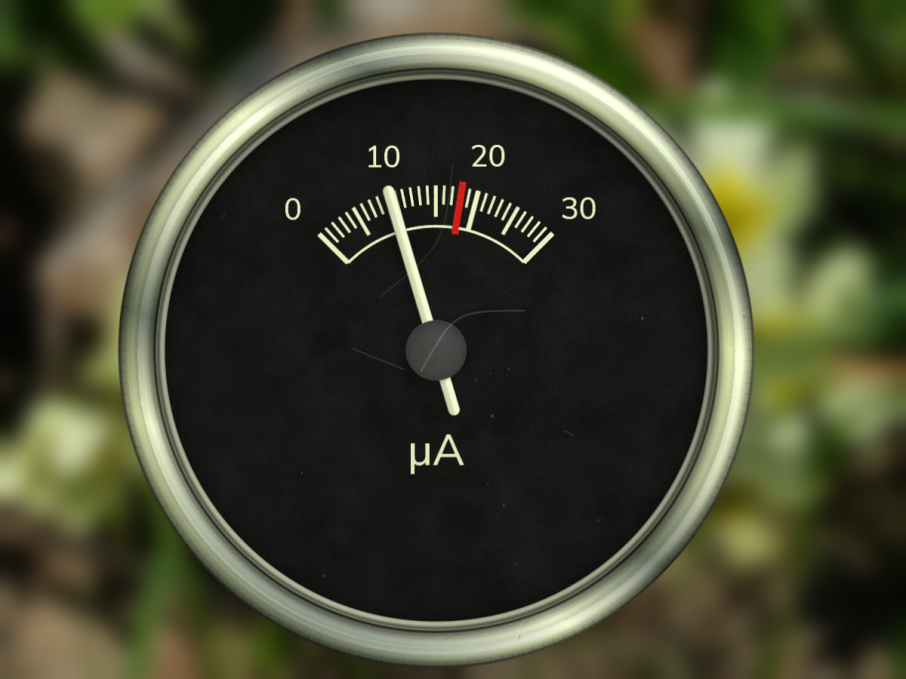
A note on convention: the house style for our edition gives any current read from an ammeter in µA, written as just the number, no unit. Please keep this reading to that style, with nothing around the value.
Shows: 9.5
